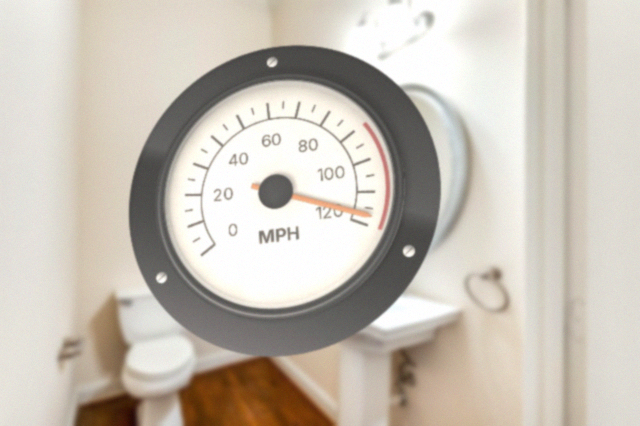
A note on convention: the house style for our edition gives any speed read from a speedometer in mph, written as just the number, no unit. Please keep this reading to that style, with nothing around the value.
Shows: 117.5
